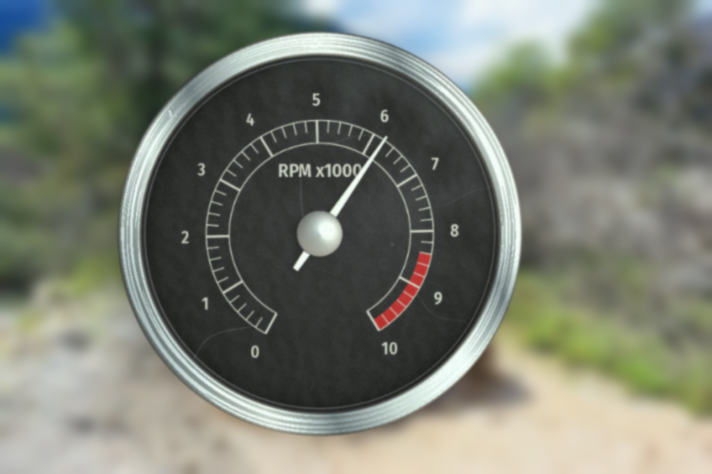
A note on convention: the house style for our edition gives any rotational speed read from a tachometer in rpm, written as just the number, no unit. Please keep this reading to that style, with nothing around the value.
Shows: 6200
